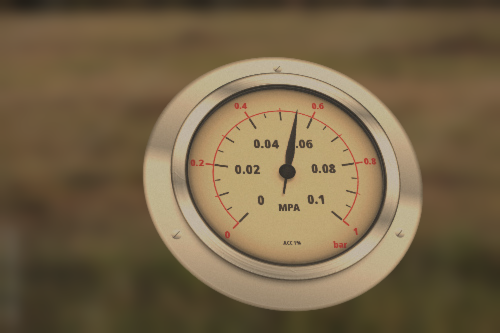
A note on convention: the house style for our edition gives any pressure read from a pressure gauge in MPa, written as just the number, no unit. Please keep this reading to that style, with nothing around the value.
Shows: 0.055
